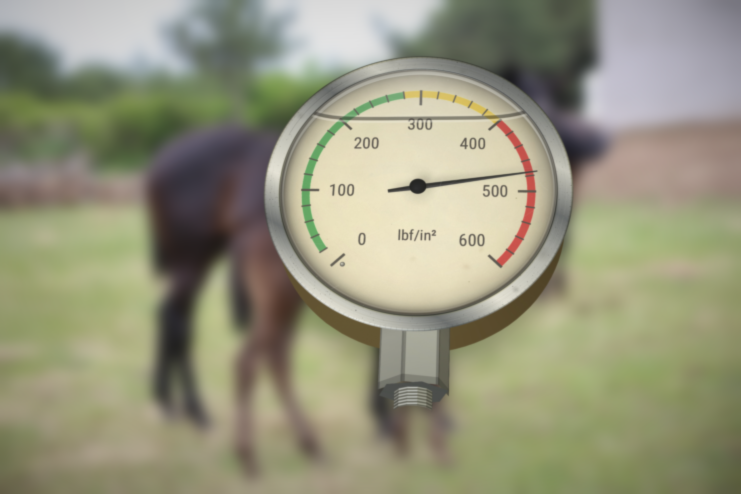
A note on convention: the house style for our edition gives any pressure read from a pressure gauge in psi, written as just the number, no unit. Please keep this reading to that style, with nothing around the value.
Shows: 480
